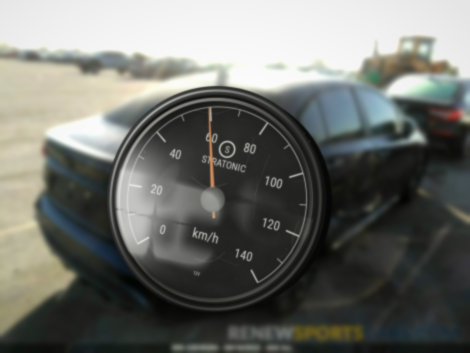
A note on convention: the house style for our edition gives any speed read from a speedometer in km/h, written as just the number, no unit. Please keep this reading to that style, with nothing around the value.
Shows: 60
